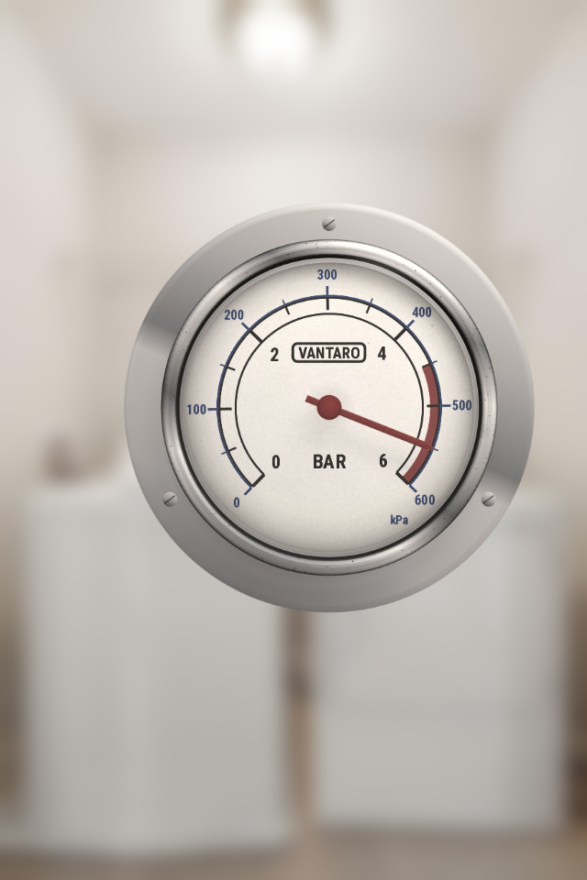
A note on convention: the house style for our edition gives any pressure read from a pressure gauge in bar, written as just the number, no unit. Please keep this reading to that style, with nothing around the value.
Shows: 5.5
